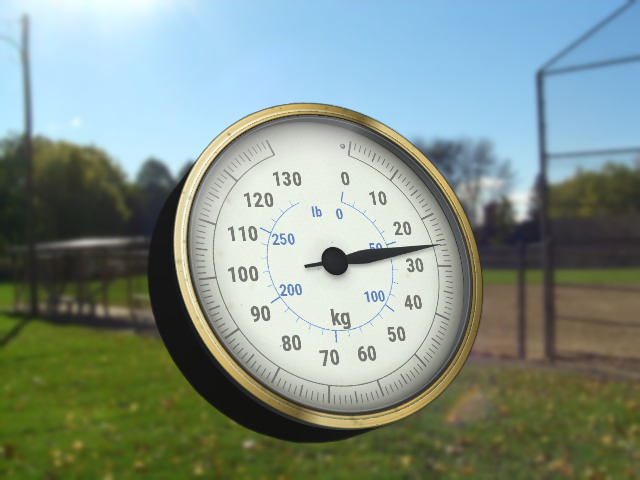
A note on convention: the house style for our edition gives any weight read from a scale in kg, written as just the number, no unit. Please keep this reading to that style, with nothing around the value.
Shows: 26
